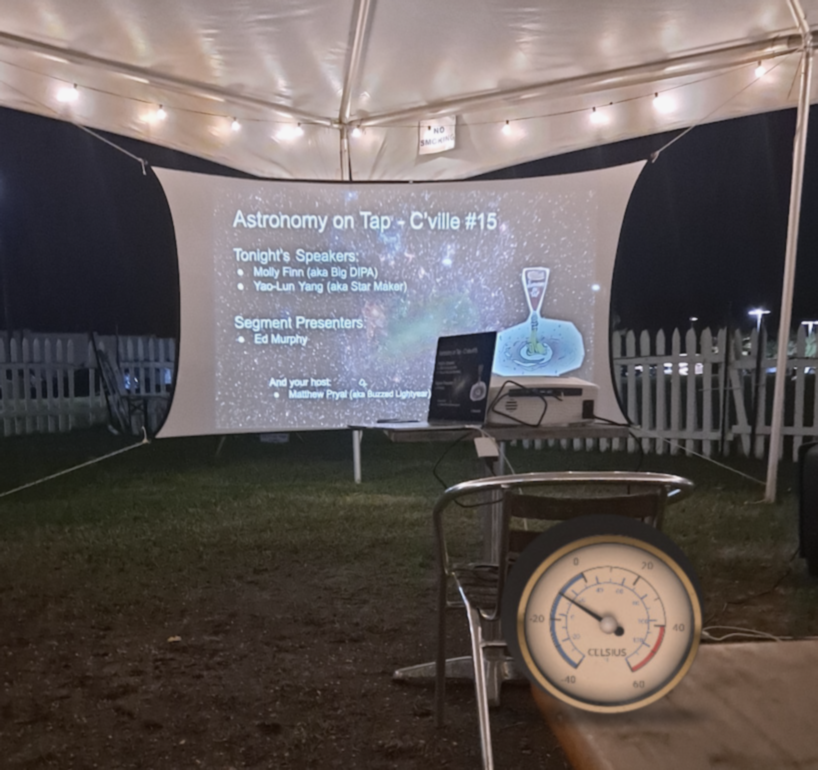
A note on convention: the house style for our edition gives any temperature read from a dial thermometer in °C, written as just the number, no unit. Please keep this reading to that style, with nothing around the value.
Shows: -10
